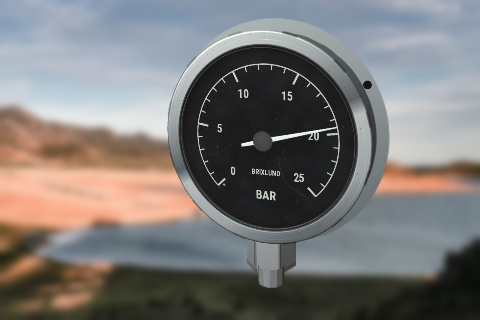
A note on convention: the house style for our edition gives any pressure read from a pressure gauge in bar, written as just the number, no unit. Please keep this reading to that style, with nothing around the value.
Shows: 19.5
